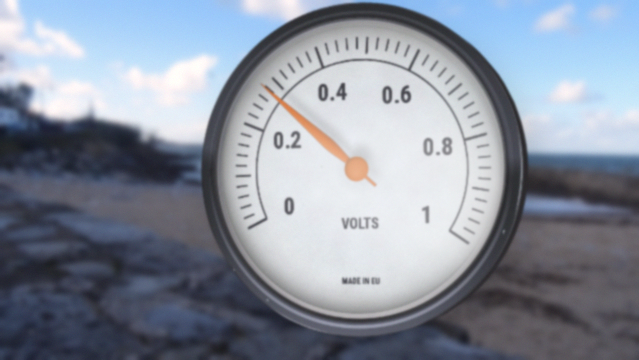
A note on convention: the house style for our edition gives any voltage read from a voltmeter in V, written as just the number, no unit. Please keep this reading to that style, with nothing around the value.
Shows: 0.28
